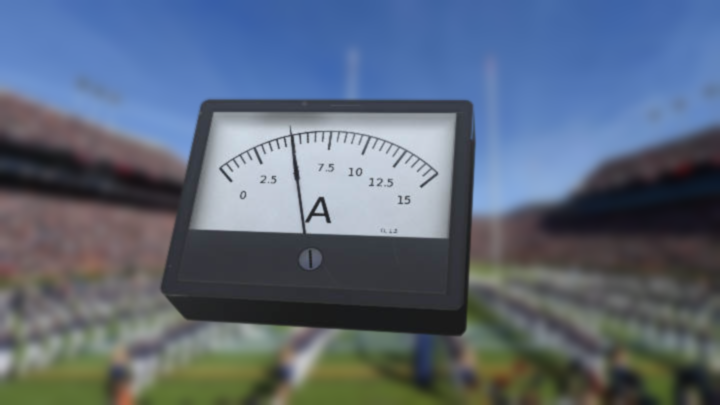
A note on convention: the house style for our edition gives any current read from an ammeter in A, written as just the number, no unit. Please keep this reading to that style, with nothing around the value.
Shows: 5
